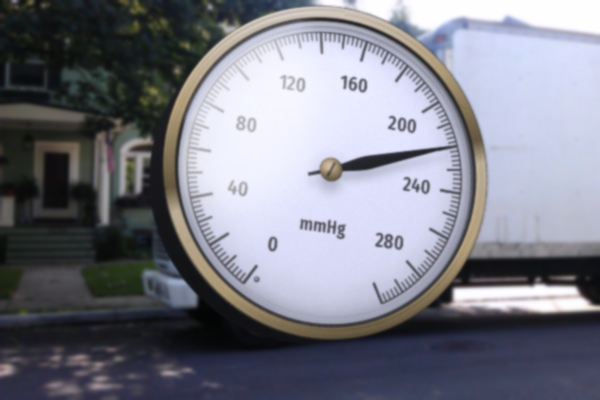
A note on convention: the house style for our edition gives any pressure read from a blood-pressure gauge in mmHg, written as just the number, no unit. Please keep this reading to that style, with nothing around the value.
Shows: 220
